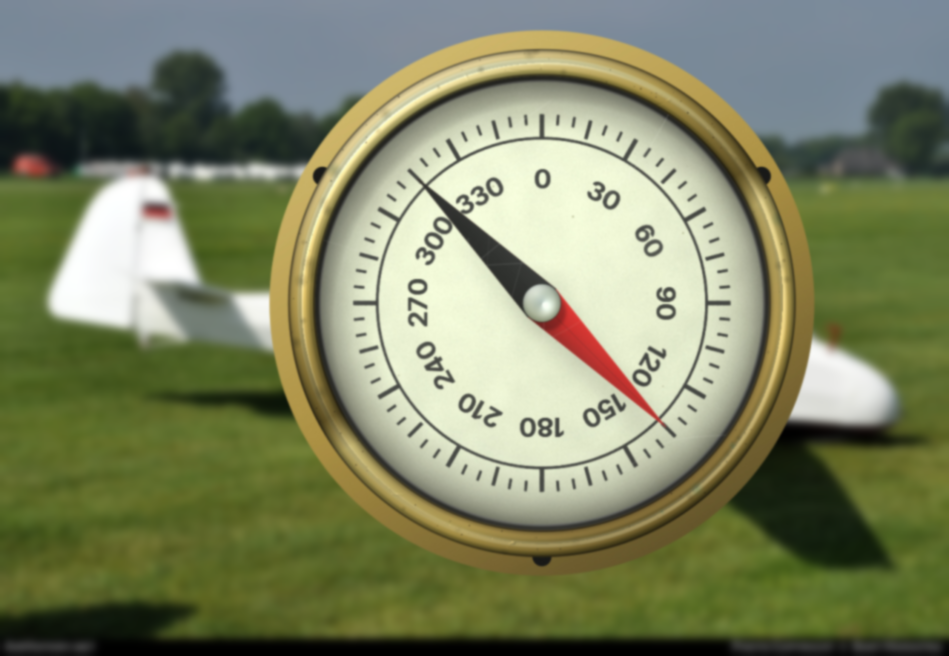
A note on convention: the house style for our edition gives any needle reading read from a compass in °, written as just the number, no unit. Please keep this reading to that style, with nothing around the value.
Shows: 135
